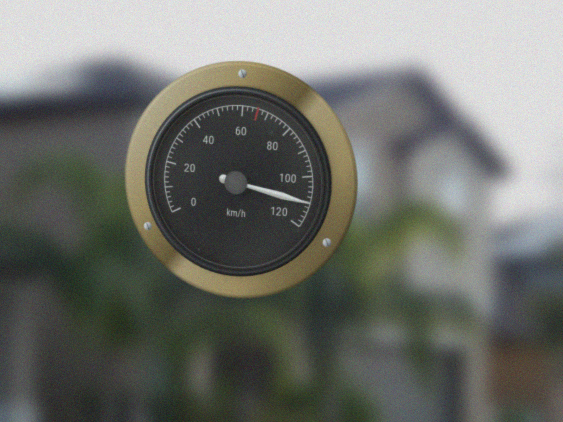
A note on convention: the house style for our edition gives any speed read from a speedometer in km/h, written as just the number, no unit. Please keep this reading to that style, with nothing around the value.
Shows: 110
